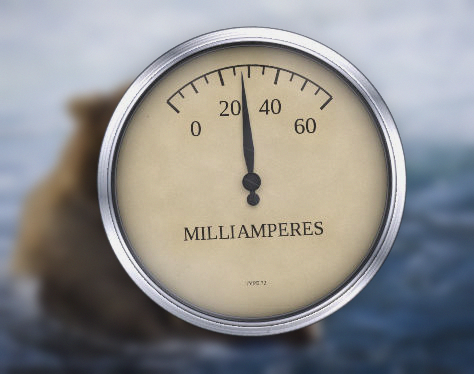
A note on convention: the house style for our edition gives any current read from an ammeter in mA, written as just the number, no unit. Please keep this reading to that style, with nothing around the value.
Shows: 27.5
